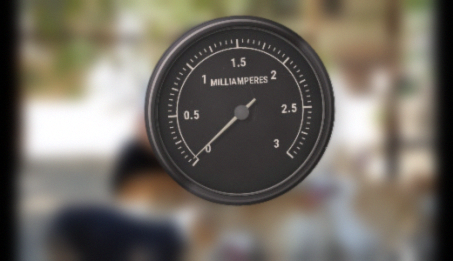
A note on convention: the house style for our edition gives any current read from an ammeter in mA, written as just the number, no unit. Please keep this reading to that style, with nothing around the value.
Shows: 0.05
